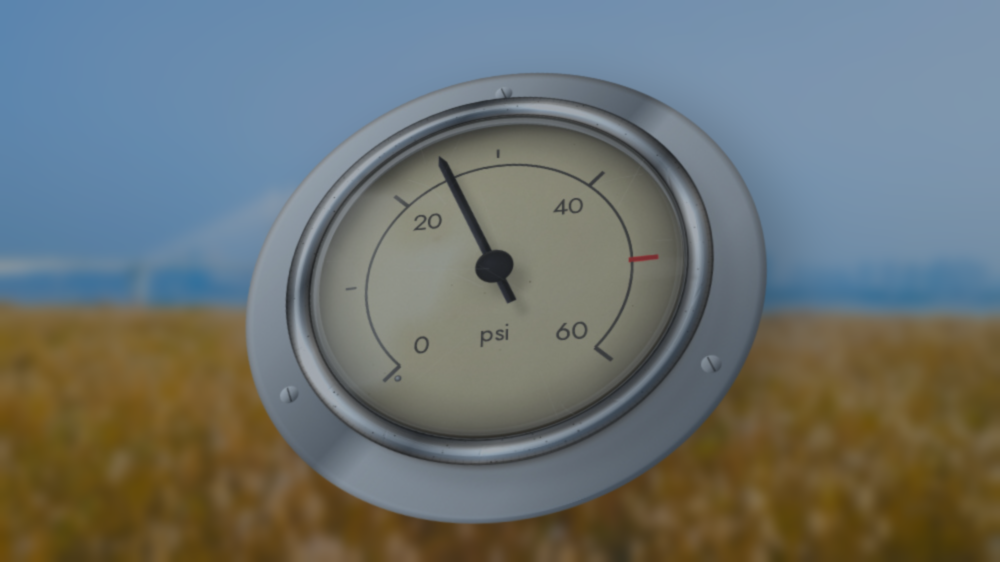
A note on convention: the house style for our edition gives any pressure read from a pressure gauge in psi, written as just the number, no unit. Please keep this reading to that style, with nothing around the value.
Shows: 25
